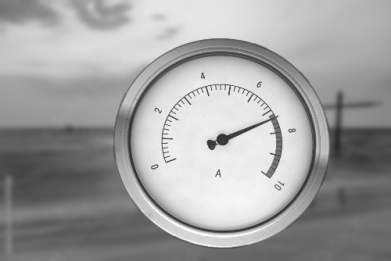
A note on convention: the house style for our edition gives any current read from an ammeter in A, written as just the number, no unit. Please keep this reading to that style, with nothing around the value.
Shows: 7.4
